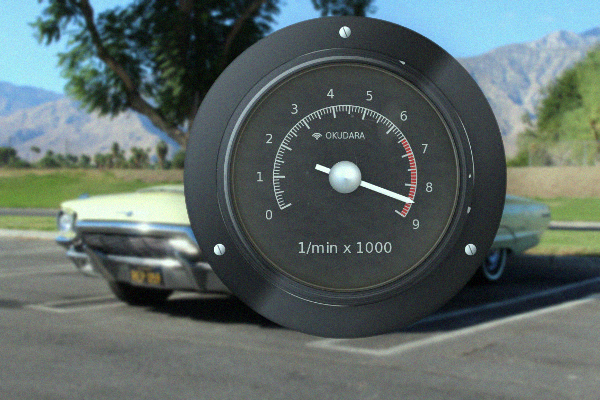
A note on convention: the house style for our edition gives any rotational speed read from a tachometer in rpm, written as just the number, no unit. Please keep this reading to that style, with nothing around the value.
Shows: 8500
